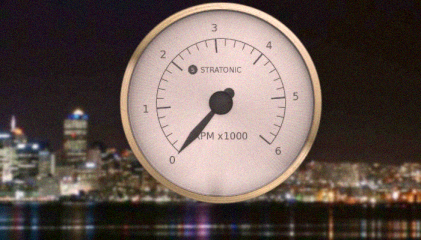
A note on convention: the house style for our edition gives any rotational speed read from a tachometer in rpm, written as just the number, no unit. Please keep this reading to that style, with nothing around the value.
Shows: 0
